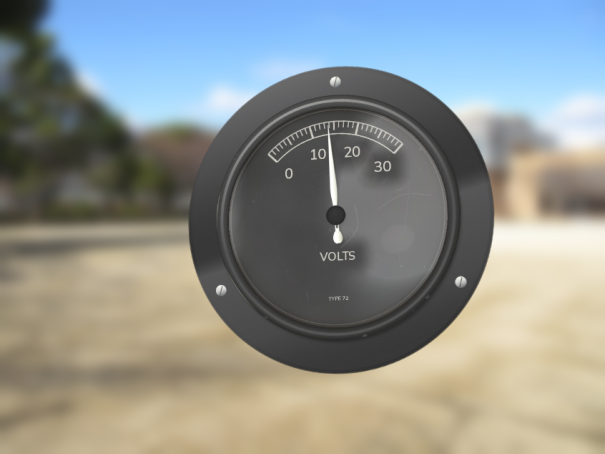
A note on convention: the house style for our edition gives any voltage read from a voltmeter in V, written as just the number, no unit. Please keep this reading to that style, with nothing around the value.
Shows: 14
